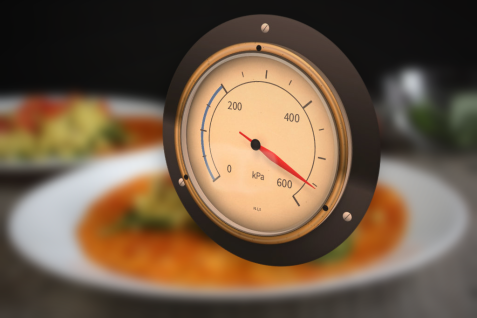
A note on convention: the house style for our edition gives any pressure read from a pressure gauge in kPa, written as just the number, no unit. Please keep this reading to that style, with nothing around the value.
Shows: 550
